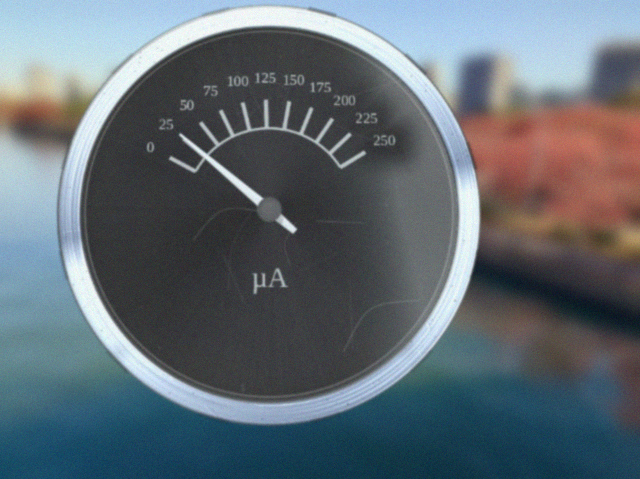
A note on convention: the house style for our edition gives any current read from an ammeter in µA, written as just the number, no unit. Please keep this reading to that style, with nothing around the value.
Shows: 25
